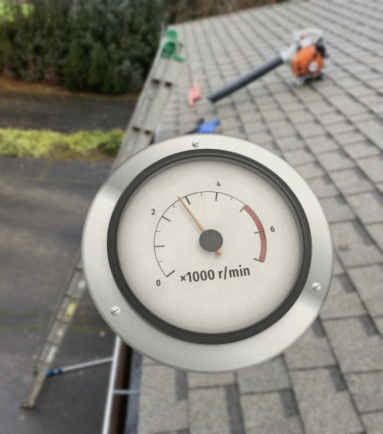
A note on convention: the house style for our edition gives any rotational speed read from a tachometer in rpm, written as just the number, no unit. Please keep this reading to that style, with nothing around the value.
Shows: 2750
